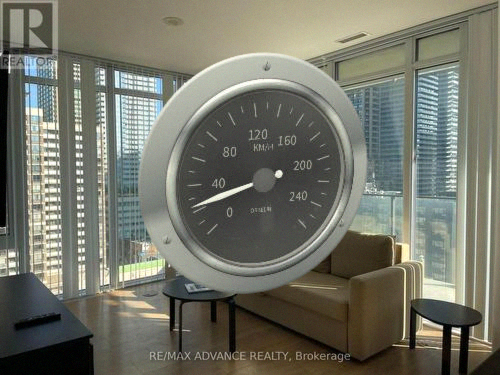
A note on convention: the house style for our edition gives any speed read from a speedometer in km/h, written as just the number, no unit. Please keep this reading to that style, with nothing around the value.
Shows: 25
